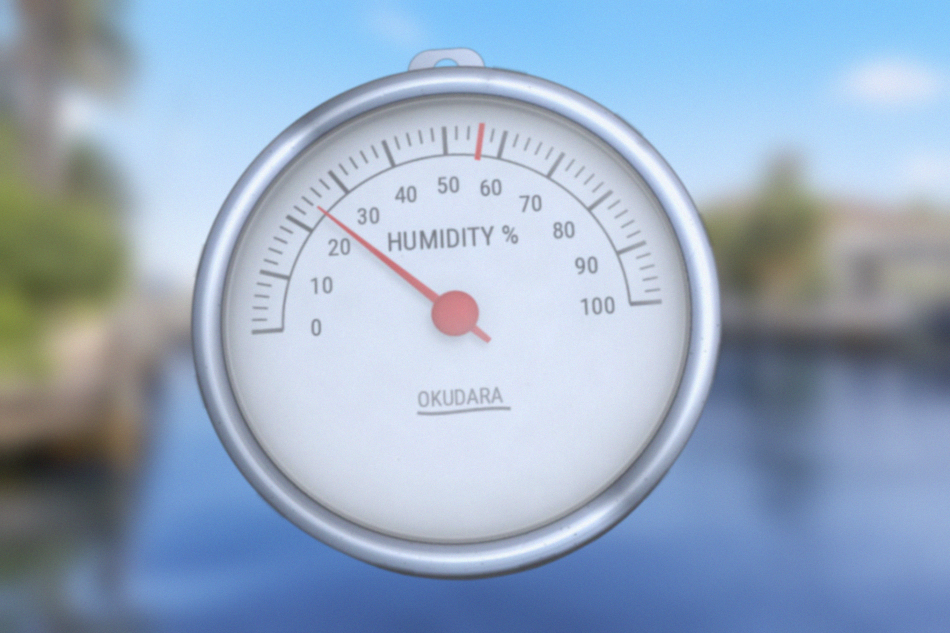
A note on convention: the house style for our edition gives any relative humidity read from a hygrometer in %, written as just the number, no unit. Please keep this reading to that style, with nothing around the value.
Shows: 24
